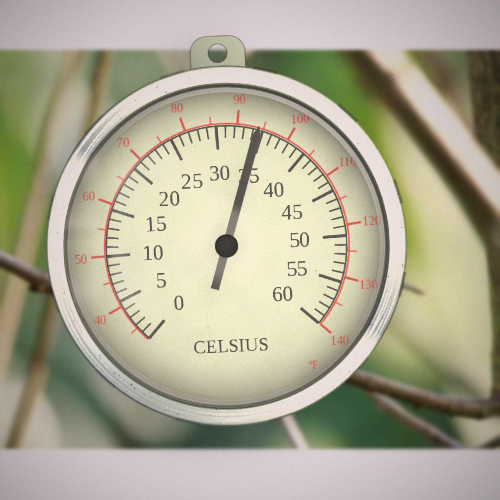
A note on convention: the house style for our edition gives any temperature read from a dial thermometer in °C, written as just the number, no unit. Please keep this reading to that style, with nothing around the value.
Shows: 34.5
